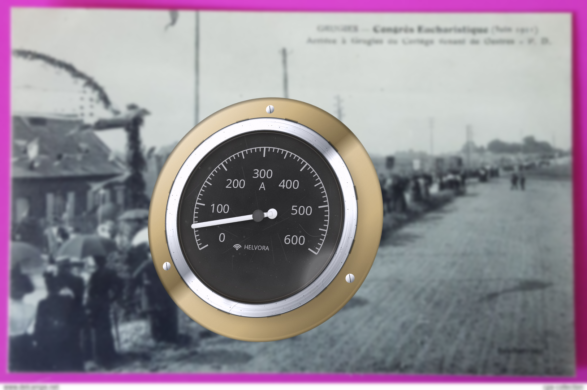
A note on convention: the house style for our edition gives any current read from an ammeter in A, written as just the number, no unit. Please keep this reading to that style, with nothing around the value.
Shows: 50
